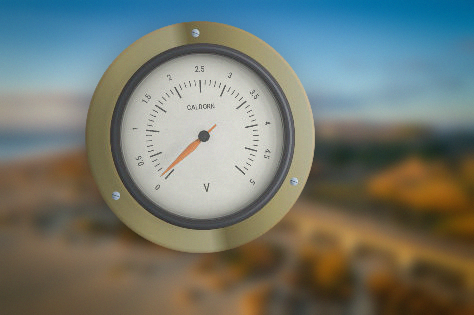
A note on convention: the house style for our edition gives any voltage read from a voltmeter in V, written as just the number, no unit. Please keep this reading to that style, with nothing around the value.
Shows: 0.1
